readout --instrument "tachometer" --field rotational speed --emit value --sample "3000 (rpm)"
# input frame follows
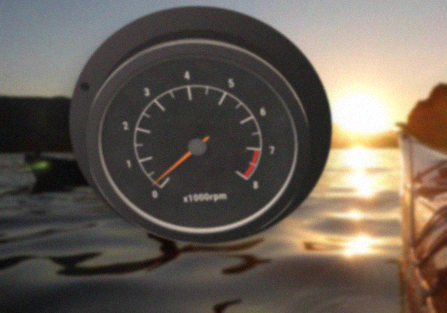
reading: 250 (rpm)
